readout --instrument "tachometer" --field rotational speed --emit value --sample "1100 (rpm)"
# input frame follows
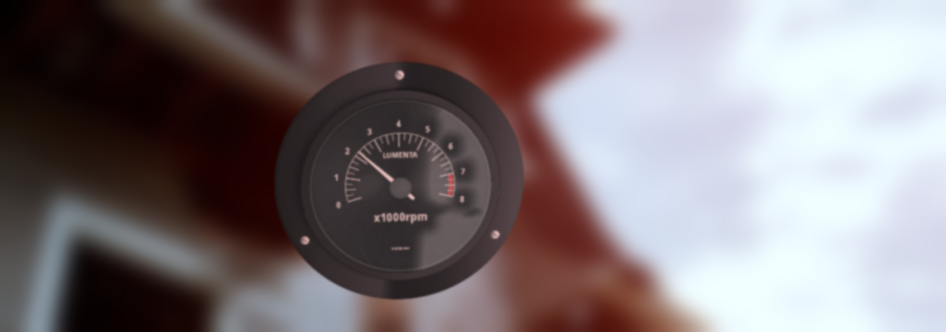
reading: 2250 (rpm)
